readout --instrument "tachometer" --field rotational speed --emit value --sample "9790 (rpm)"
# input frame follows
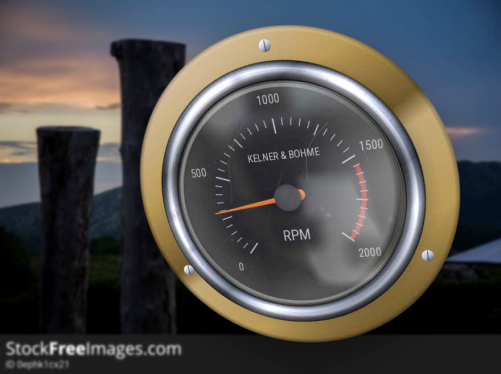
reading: 300 (rpm)
